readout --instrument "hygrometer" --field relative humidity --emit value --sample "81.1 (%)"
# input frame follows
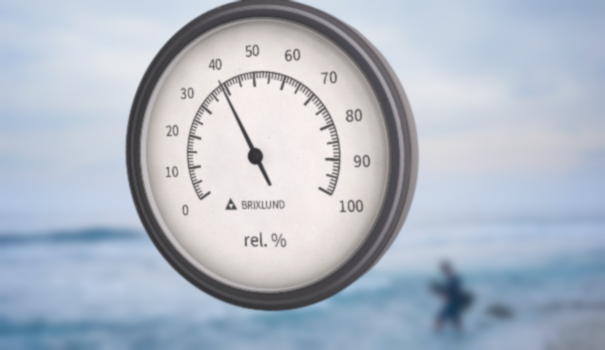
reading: 40 (%)
